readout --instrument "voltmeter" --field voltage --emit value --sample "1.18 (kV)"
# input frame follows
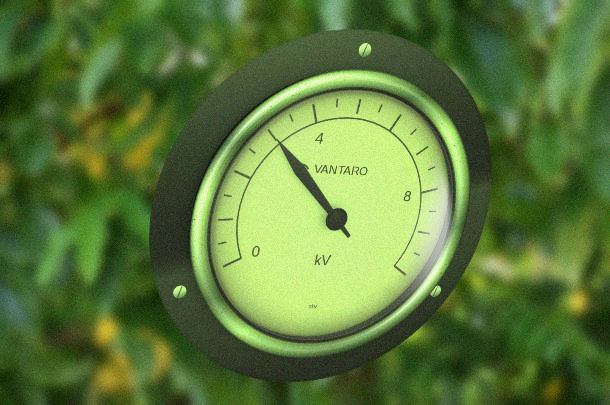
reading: 3 (kV)
